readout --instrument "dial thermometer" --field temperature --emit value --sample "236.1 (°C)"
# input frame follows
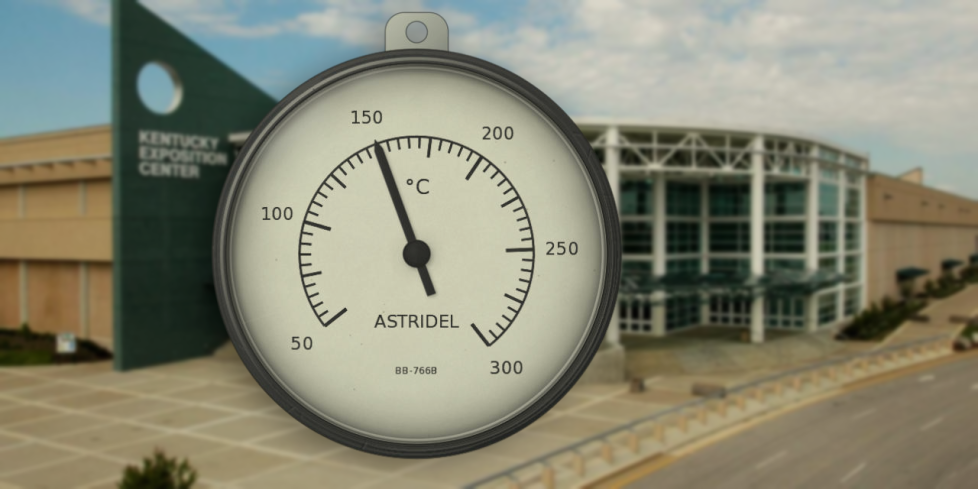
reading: 150 (°C)
